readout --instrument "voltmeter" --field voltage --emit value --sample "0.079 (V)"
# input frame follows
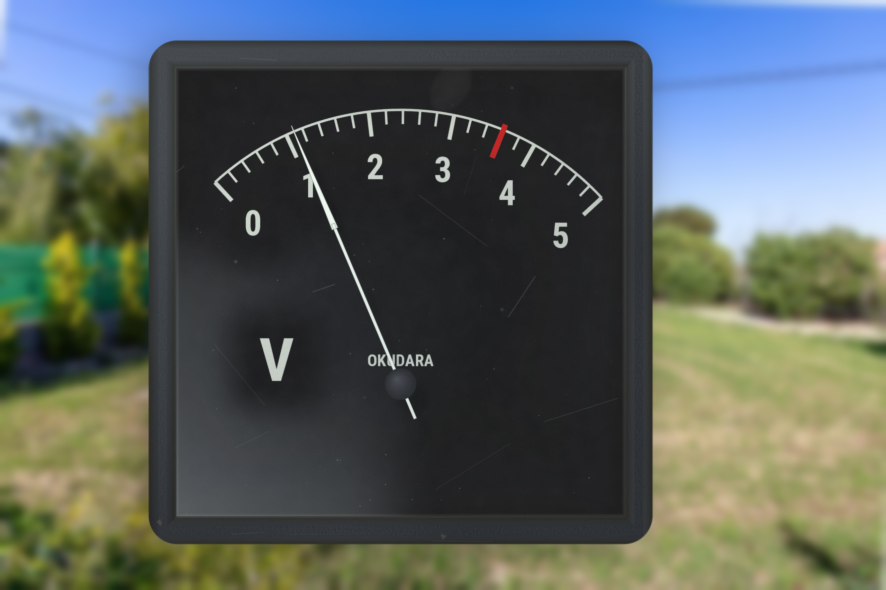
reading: 1.1 (V)
